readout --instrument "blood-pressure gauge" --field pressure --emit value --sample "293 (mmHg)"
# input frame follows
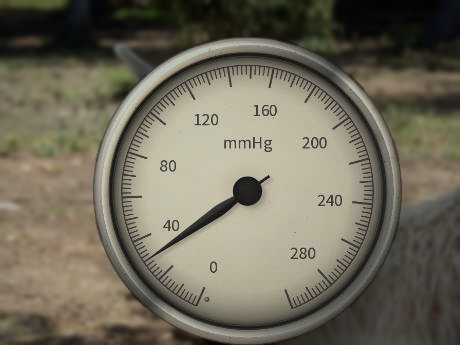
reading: 30 (mmHg)
